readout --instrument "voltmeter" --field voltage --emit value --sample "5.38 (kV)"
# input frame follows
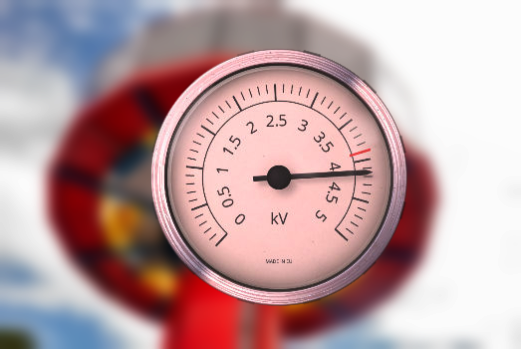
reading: 4.15 (kV)
